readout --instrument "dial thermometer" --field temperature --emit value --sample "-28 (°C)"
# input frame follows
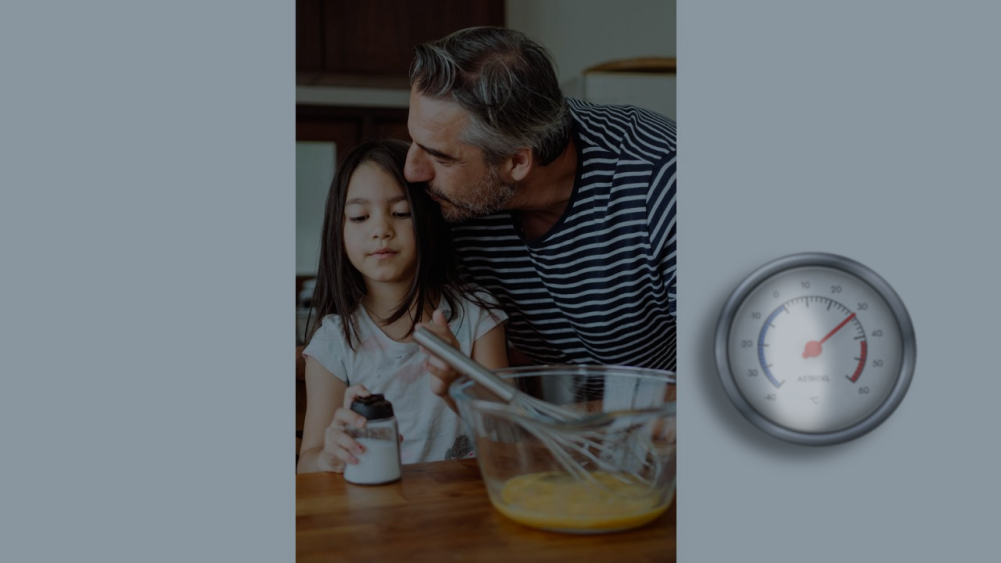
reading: 30 (°C)
